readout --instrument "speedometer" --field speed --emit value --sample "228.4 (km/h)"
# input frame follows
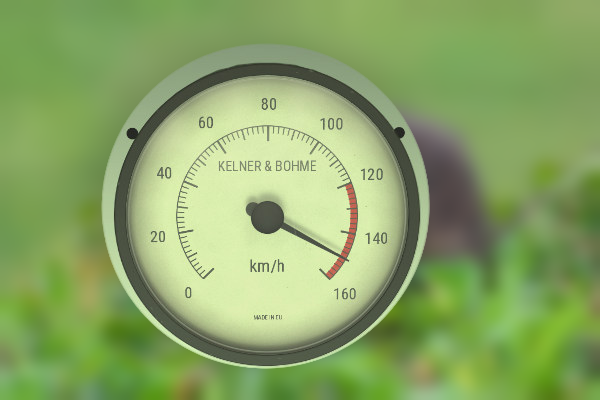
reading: 150 (km/h)
